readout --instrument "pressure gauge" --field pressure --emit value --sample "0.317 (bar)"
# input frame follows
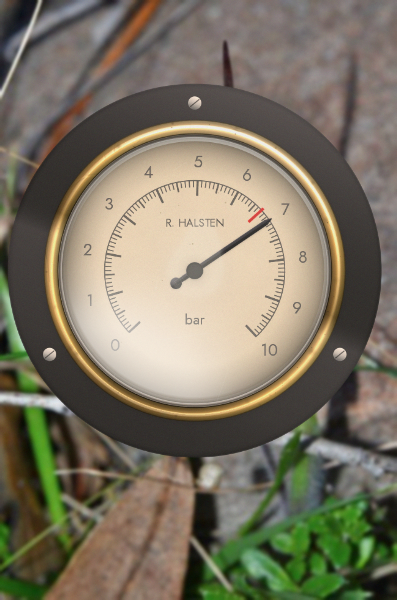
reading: 7 (bar)
